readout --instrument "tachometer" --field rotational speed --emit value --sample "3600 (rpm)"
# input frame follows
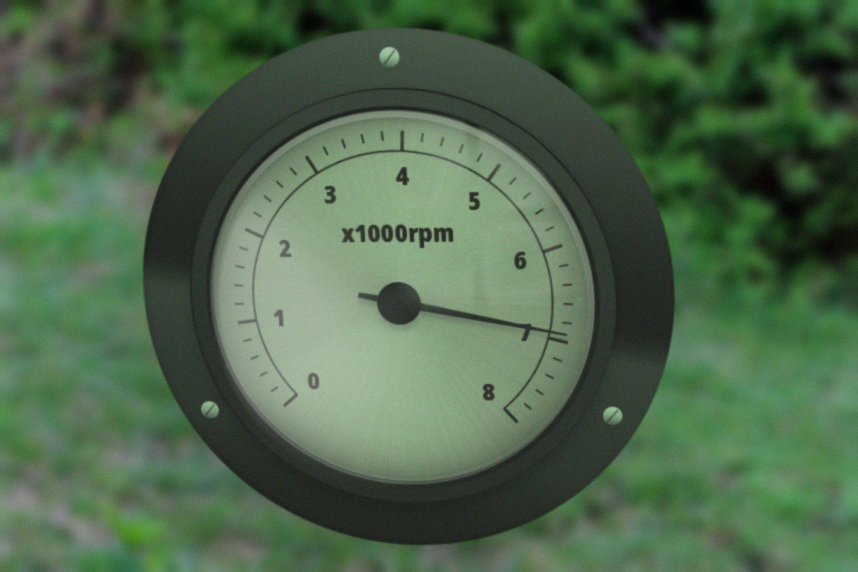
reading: 6900 (rpm)
